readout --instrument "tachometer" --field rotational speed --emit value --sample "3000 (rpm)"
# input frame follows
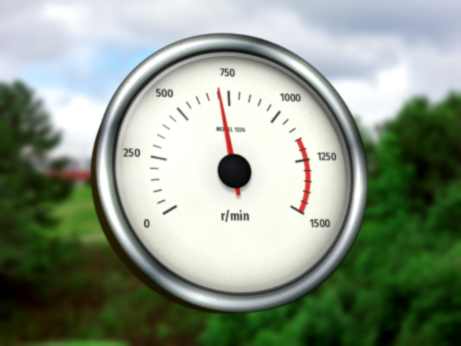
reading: 700 (rpm)
